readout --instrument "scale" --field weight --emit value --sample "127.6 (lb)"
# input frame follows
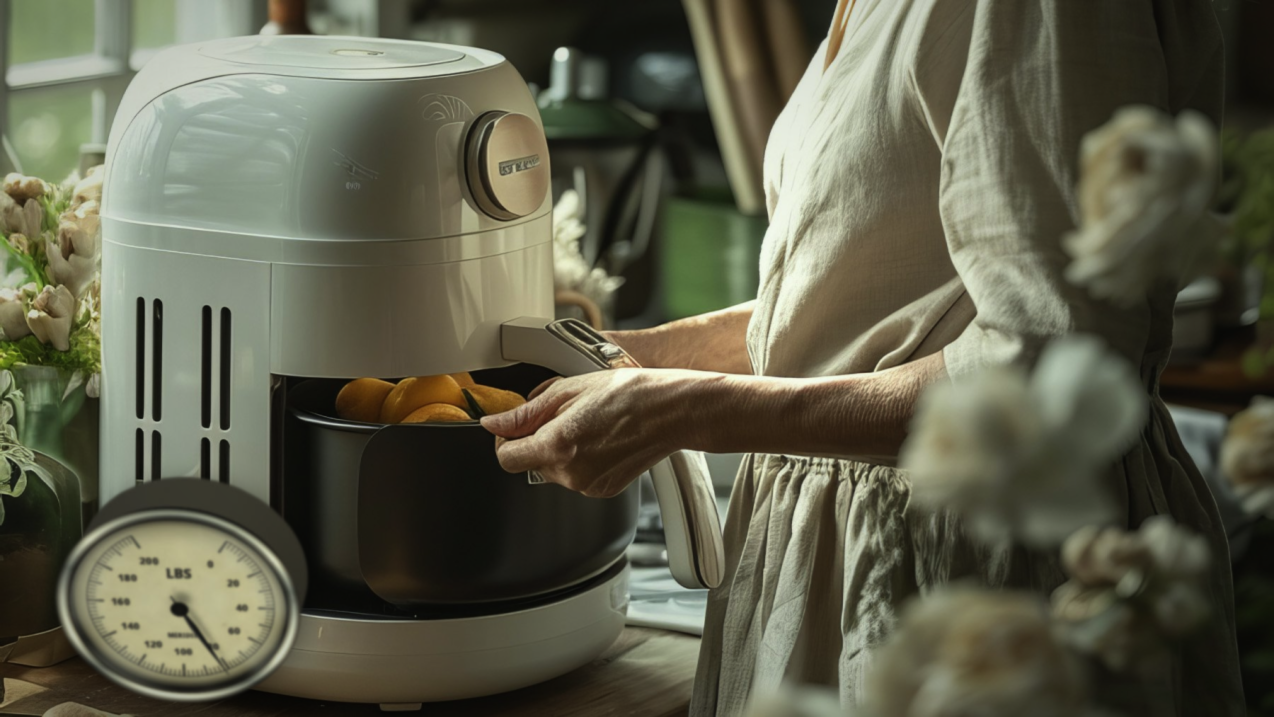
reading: 80 (lb)
